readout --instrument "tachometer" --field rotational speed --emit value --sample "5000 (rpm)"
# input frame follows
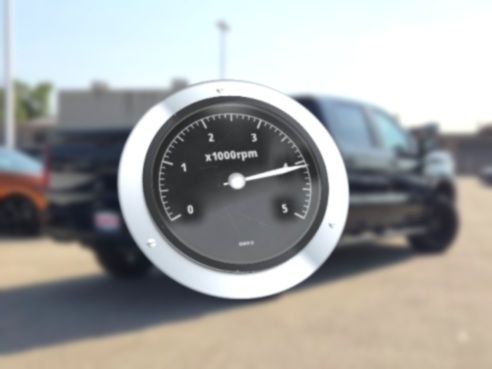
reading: 4100 (rpm)
